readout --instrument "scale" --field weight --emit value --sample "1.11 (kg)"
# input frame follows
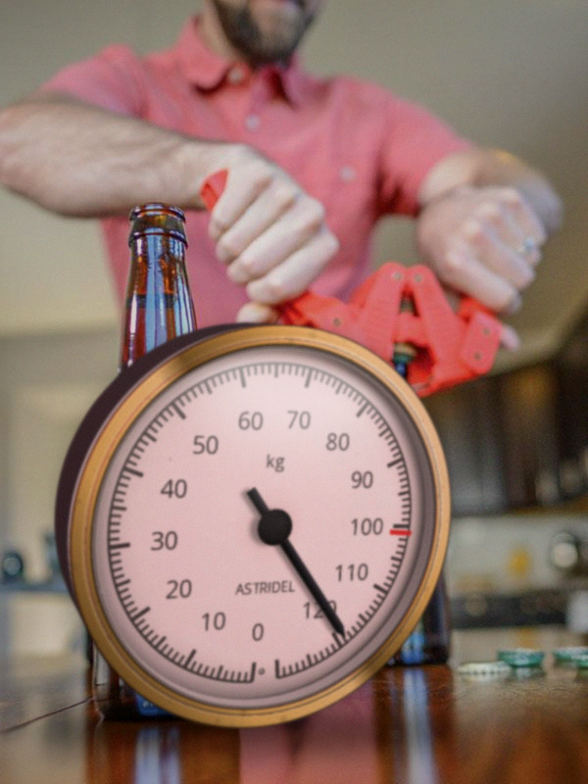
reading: 119 (kg)
